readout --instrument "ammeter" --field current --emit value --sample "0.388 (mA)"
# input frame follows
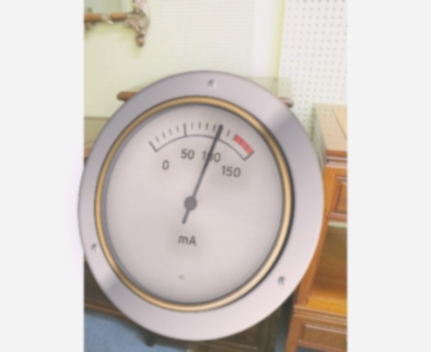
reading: 100 (mA)
